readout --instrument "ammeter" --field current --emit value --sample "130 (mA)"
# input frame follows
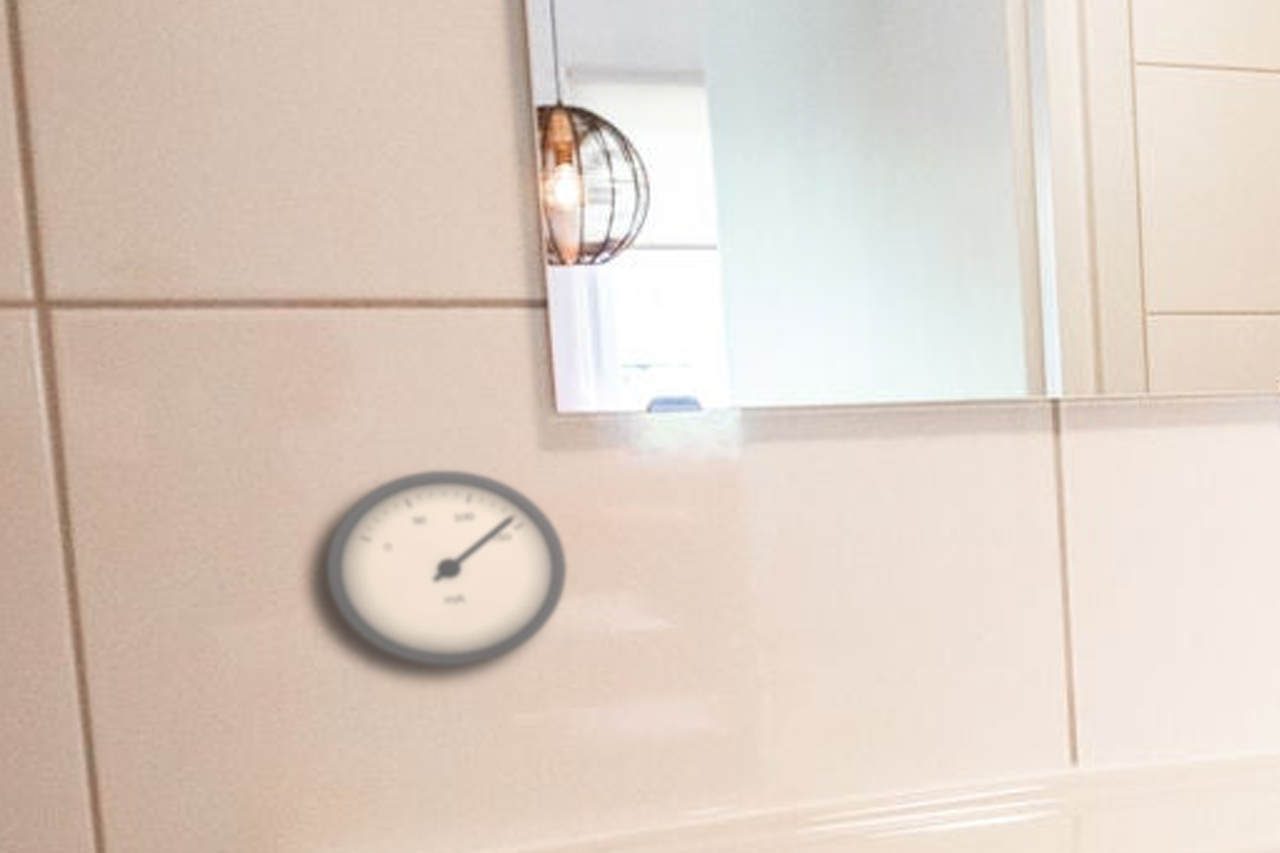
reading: 140 (mA)
